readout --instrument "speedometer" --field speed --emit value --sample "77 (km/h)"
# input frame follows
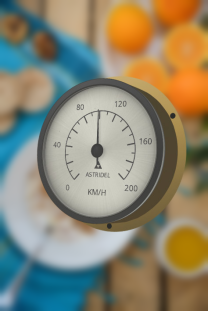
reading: 100 (km/h)
